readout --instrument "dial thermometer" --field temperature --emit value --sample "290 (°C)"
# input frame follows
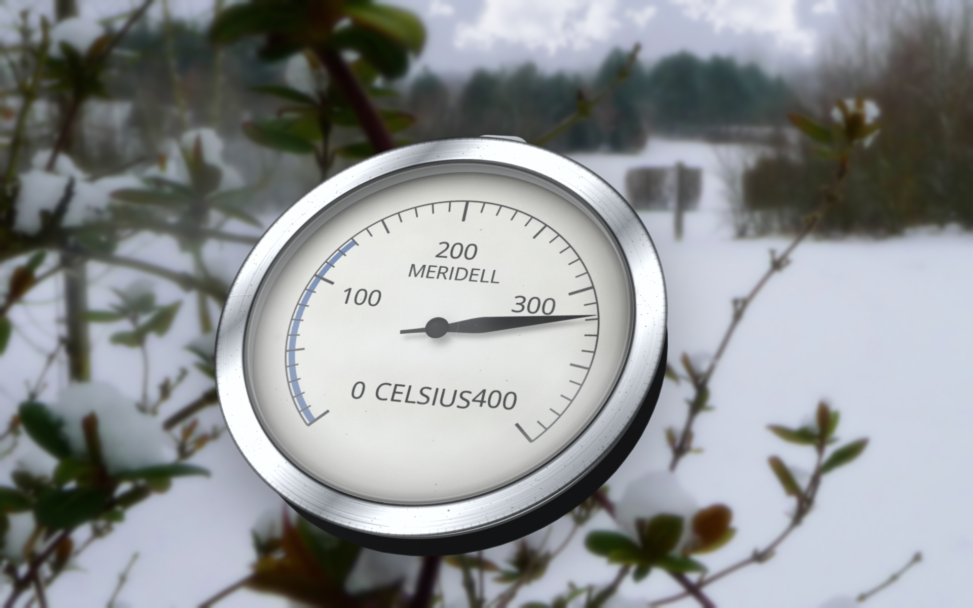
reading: 320 (°C)
